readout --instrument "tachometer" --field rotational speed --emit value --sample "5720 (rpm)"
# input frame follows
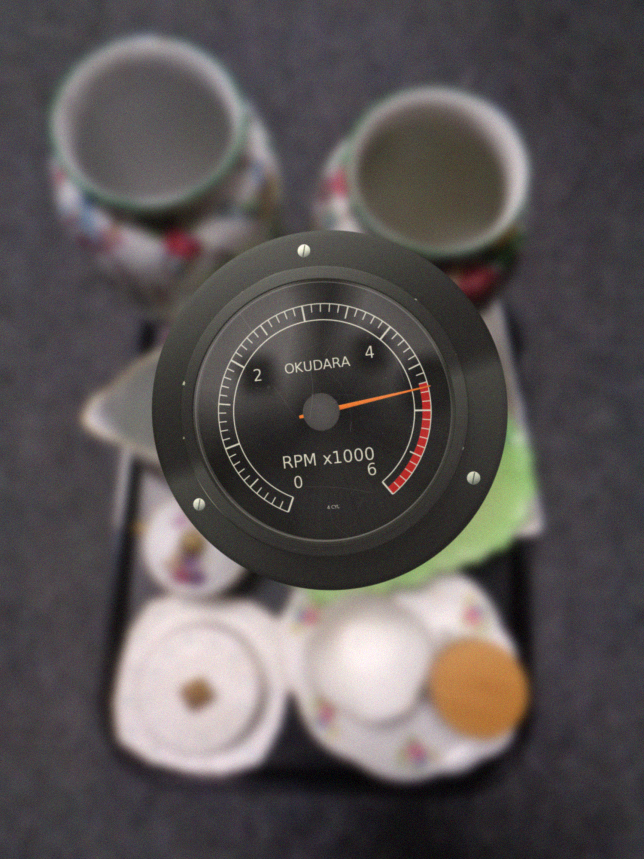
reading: 4750 (rpm)
